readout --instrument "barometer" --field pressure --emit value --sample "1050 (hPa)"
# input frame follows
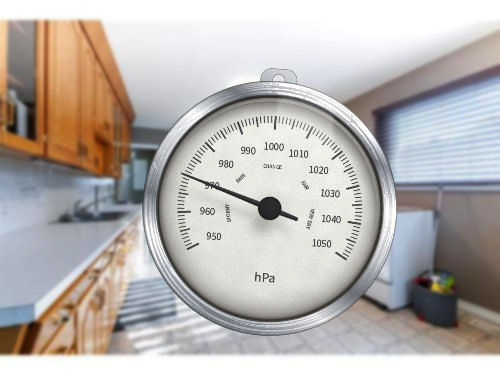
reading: 970 (hPa)
